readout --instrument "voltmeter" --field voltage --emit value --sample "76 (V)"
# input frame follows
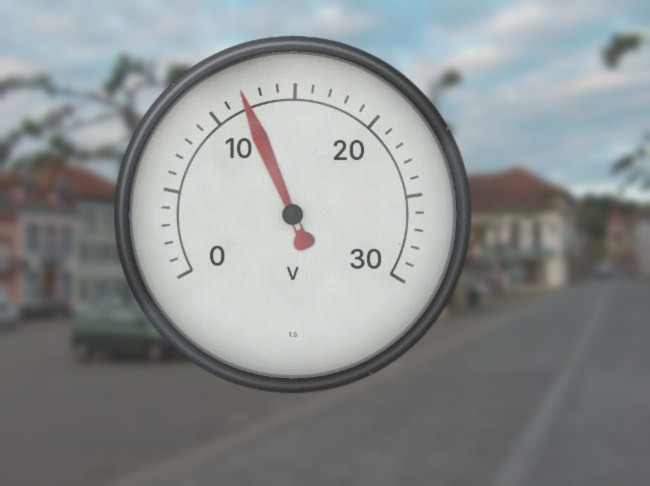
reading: 12 (V)
